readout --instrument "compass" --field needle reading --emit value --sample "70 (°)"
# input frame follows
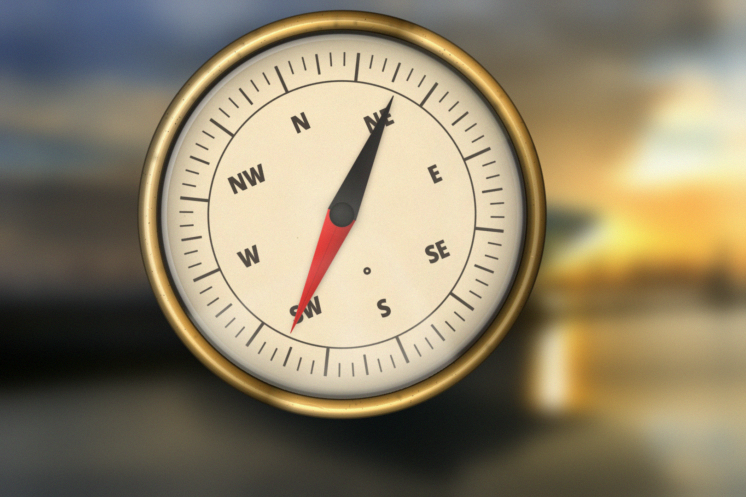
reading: 227.5 (°)
